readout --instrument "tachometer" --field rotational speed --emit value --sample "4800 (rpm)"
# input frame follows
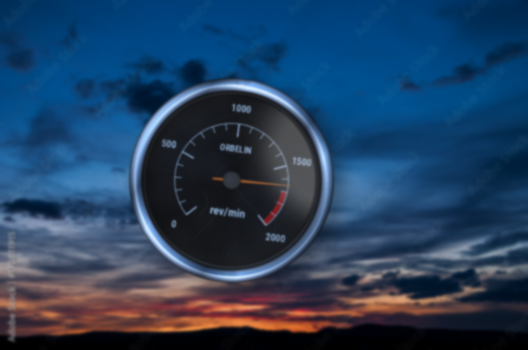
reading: 1650 (rpm)
